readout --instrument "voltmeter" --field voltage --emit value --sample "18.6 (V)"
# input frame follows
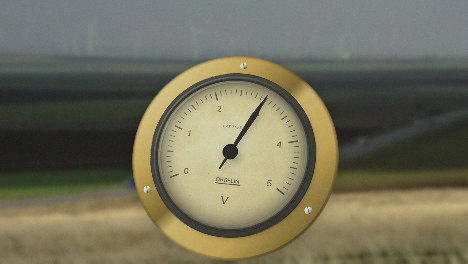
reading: 3 (V)
